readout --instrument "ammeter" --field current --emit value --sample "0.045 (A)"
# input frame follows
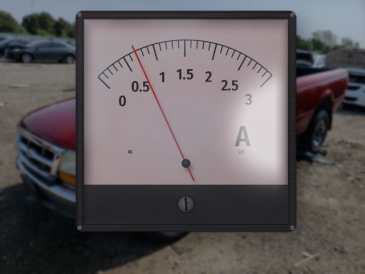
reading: 0.7 (A)
